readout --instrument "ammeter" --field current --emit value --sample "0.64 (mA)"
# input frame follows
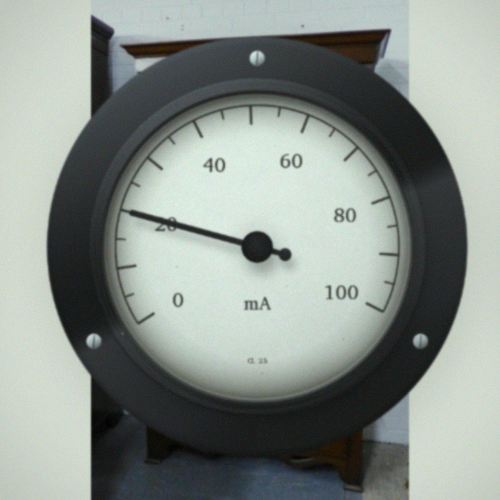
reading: 20 (mA)
